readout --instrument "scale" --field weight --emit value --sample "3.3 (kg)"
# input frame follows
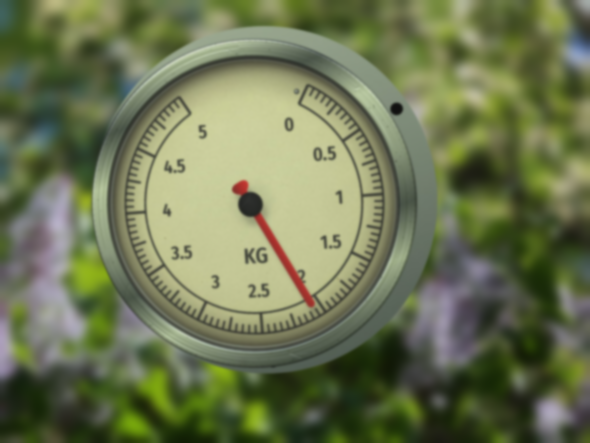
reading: 2.05 (kg)
